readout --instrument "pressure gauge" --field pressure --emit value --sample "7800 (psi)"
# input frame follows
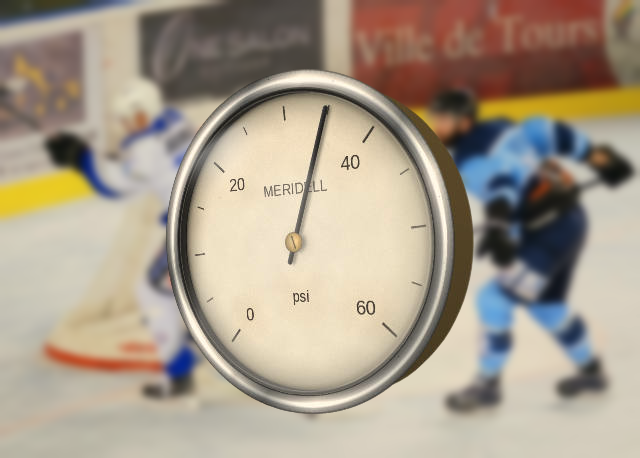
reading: 35 (psi)
